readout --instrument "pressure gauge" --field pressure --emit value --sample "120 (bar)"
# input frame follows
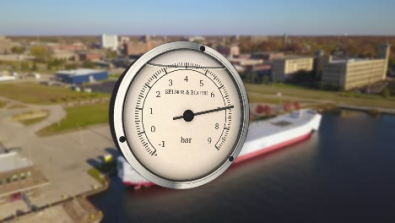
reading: 7 (bar)
